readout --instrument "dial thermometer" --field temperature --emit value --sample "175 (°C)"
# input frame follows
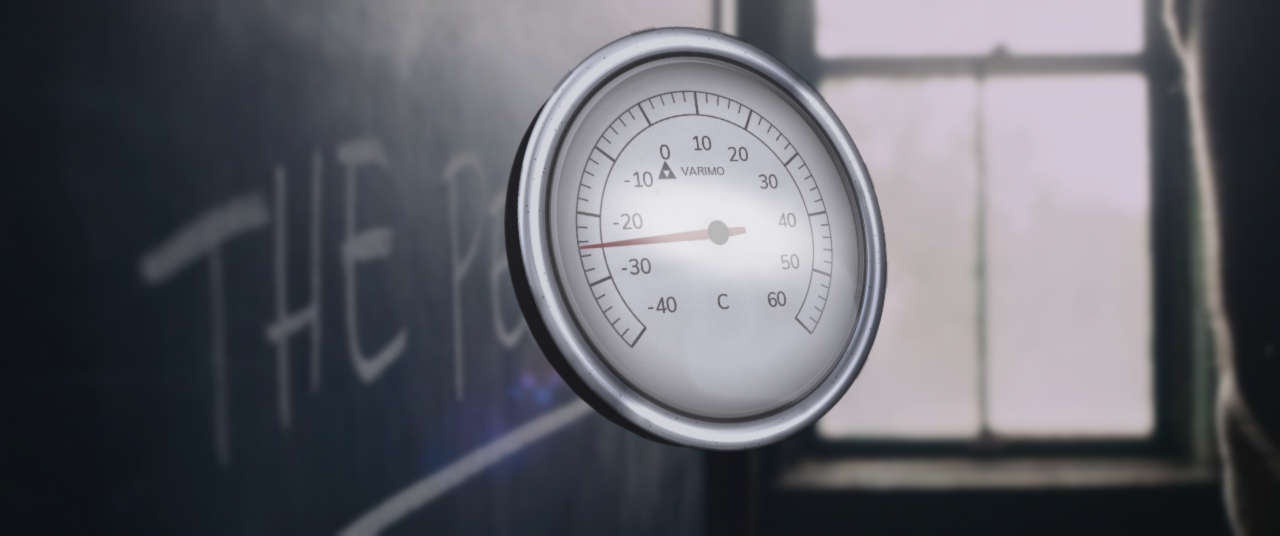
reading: -25 (°C)
